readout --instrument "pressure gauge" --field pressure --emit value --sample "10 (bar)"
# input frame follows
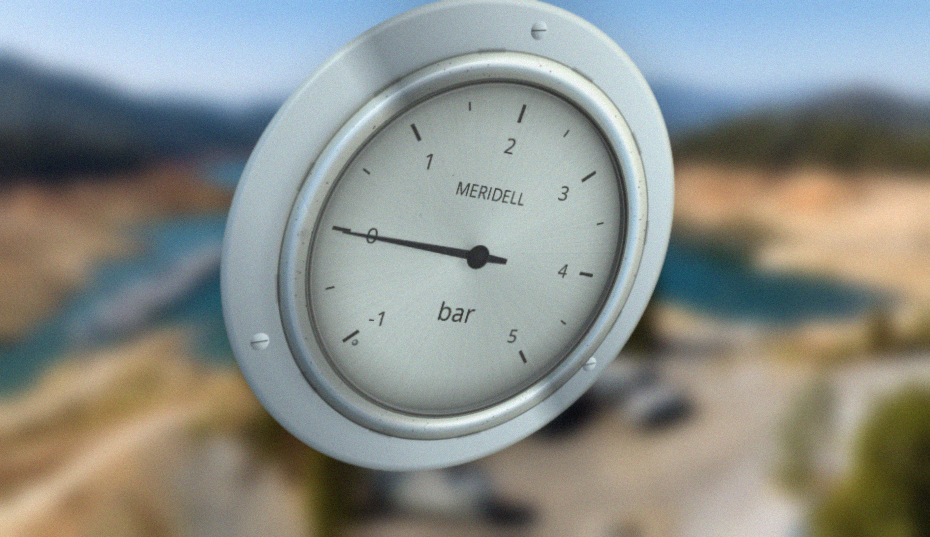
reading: 0 (bar)
